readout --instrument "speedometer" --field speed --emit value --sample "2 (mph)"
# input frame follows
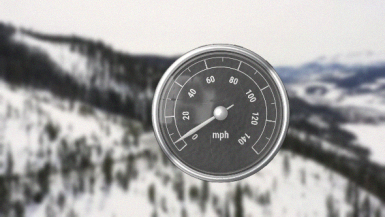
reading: 5 (mph)
